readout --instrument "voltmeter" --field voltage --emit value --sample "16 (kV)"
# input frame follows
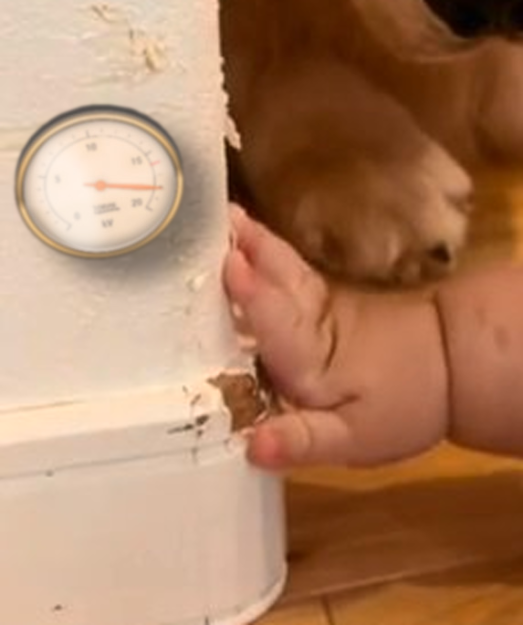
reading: 18 (kV)
